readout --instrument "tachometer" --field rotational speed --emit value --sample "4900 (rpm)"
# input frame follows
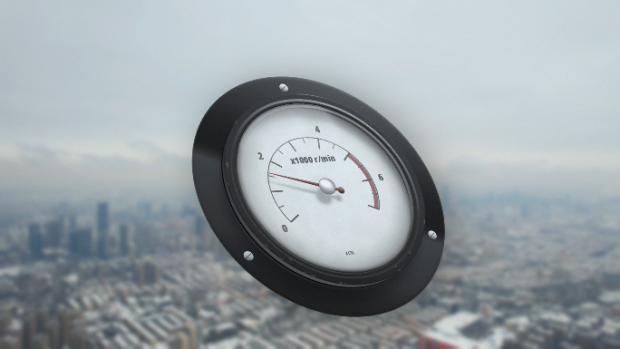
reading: 1500 (rpm)
